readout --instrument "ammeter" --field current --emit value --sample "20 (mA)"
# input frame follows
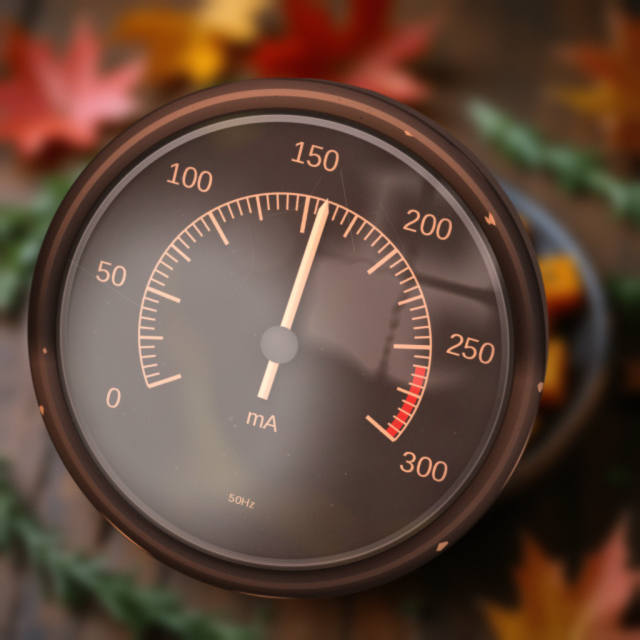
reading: 160 (mA)
